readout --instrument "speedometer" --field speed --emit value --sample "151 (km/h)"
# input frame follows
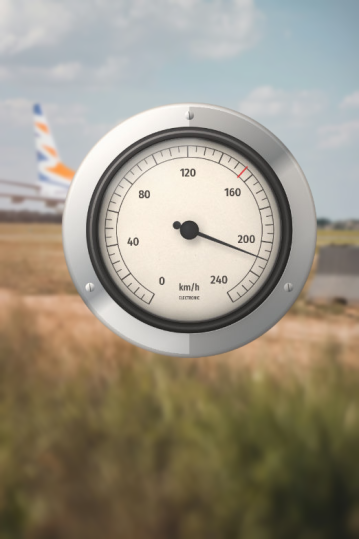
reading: 210 (km/h)
